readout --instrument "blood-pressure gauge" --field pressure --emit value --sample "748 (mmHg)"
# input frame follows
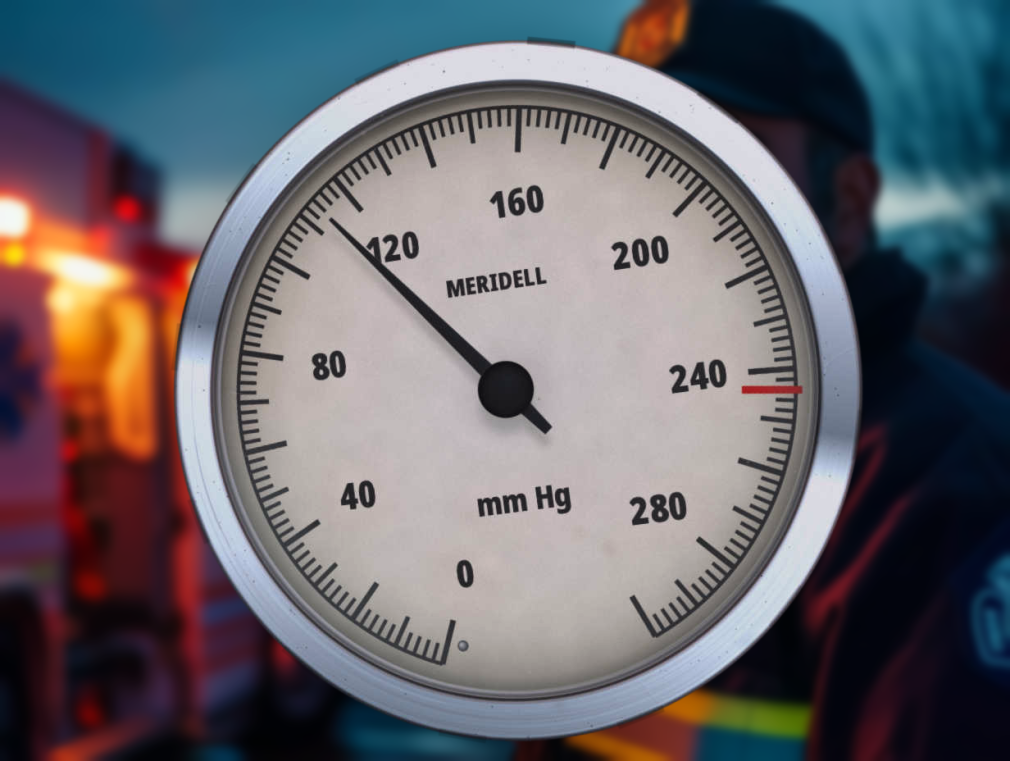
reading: 114 (mmHg)
